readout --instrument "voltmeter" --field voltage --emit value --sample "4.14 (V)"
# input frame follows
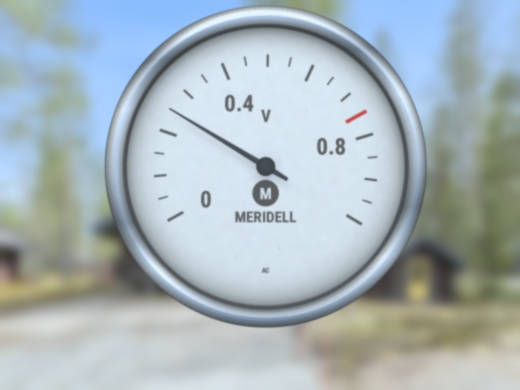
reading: 0.25 (V)
